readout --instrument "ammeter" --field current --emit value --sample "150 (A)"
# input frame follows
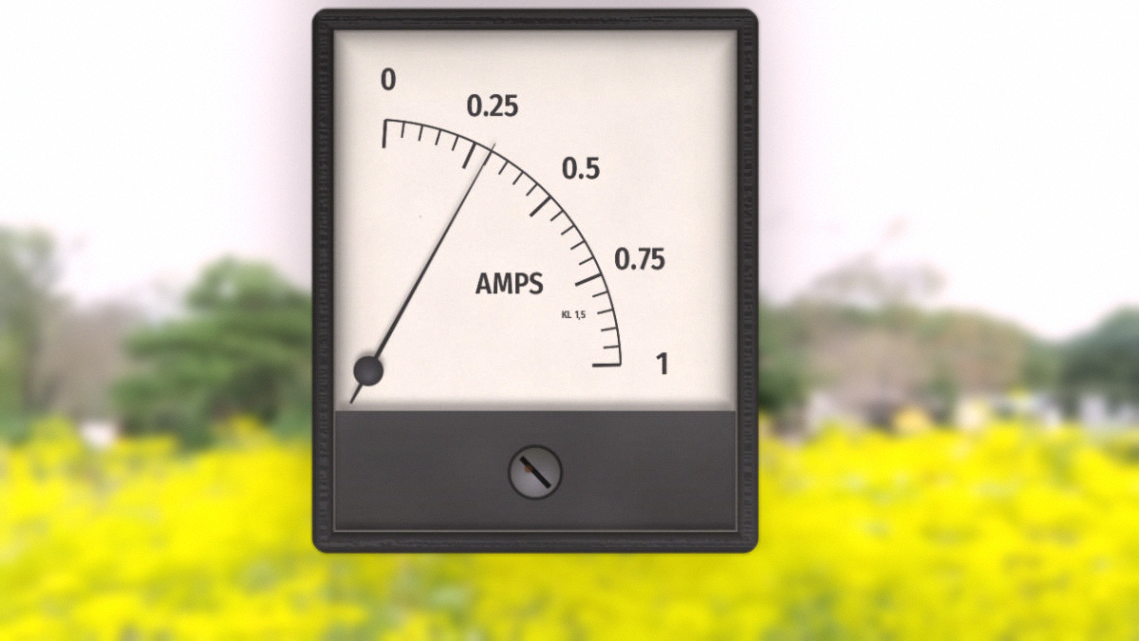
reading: 0.3 (A)
